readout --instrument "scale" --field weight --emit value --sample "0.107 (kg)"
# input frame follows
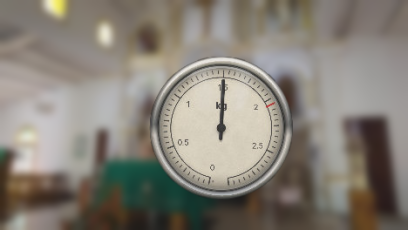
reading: 1.5 (kg)
